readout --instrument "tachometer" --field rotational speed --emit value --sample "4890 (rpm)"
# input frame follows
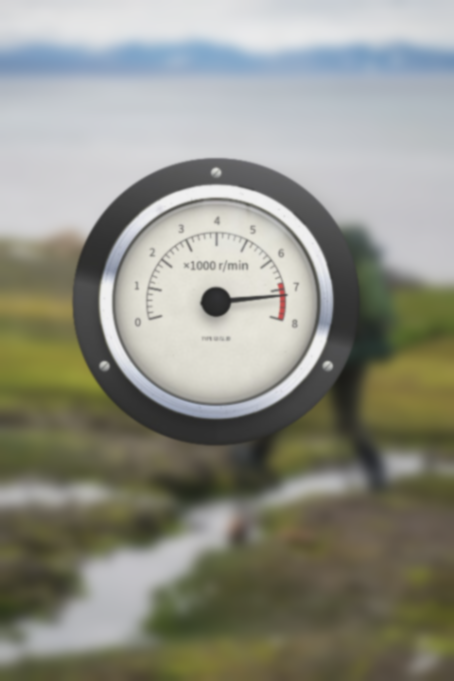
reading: 7200 (rpm)
